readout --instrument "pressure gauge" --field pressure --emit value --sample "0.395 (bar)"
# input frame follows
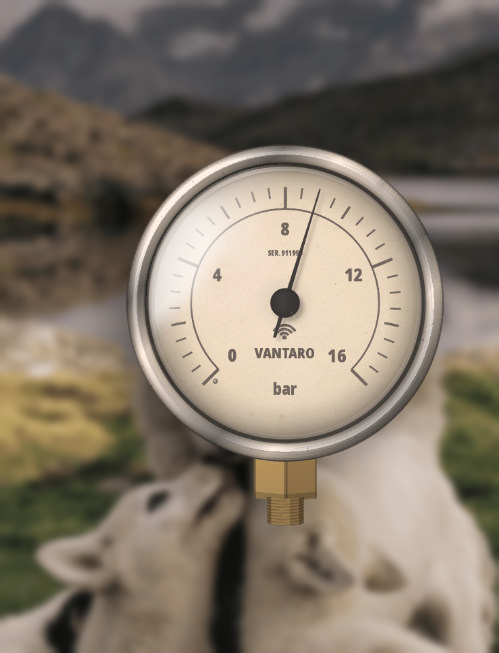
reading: 9 (bar)
